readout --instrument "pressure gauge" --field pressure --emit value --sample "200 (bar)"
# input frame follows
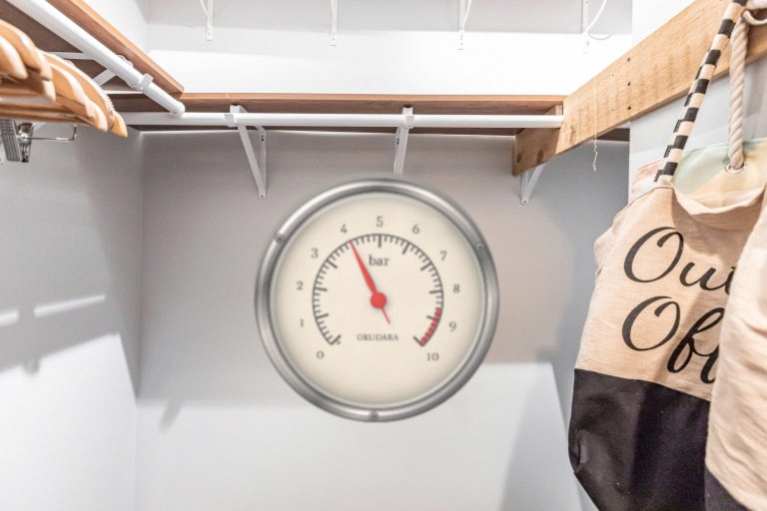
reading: 4 (bar)
